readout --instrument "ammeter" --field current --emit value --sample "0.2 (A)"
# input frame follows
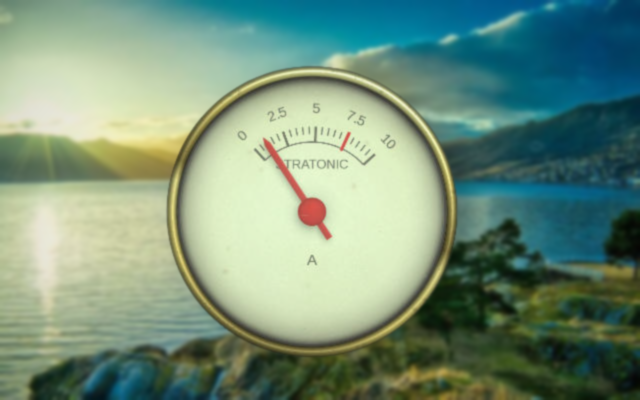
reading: 1 (A)
